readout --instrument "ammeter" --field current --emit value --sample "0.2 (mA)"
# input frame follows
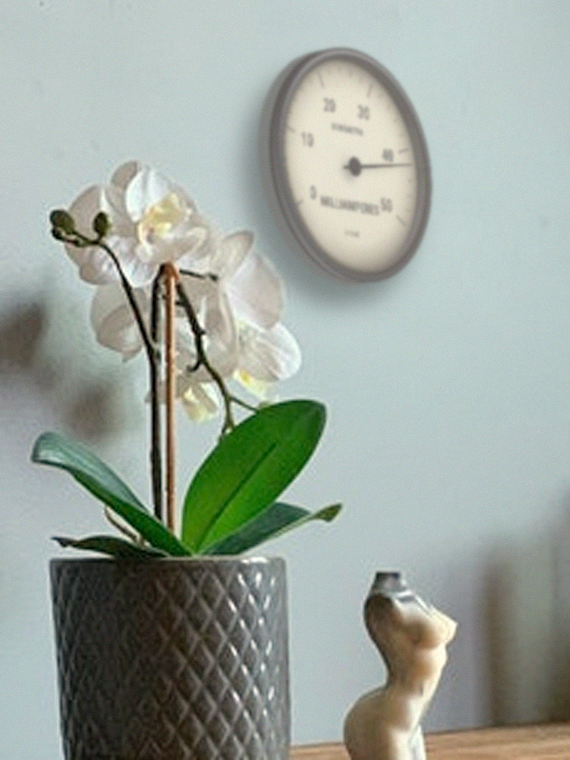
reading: 42 (mA)
